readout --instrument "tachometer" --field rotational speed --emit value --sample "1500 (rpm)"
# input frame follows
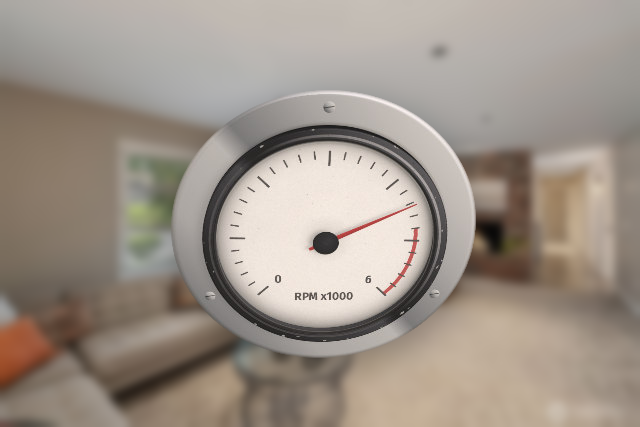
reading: 4400 (rpm)
